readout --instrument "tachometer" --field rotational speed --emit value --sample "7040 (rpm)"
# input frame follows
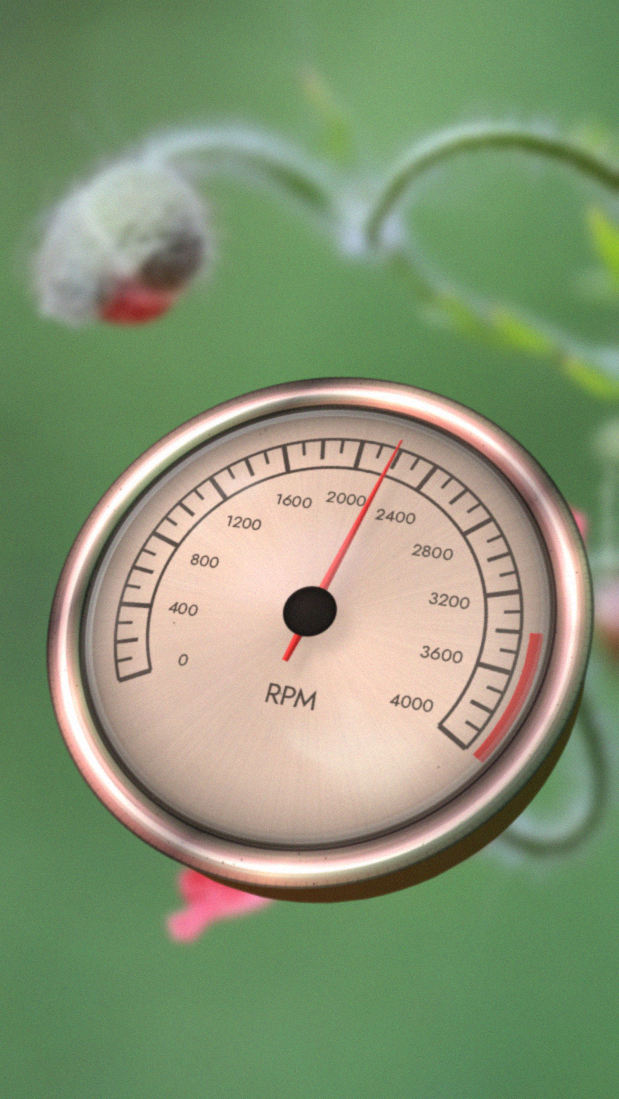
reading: 2200 (rpm)
